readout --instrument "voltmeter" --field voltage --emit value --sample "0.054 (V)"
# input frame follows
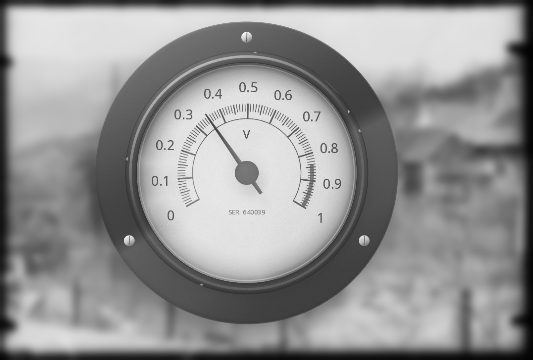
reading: 0.35 (V)
